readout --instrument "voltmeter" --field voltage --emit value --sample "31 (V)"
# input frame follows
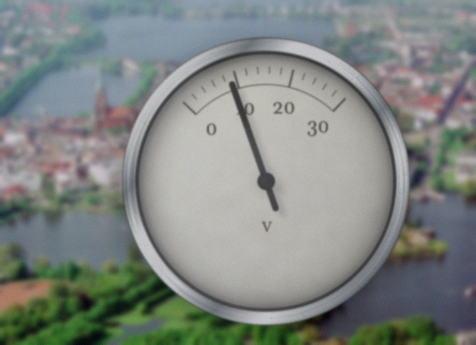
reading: 9 (V)
